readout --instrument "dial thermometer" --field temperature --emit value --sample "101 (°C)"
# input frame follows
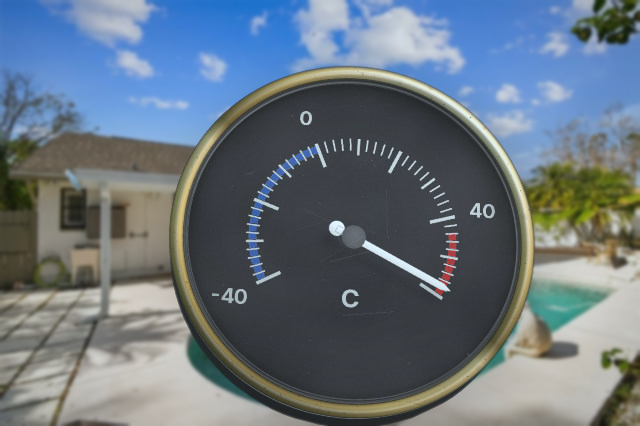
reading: 58 (°C)
